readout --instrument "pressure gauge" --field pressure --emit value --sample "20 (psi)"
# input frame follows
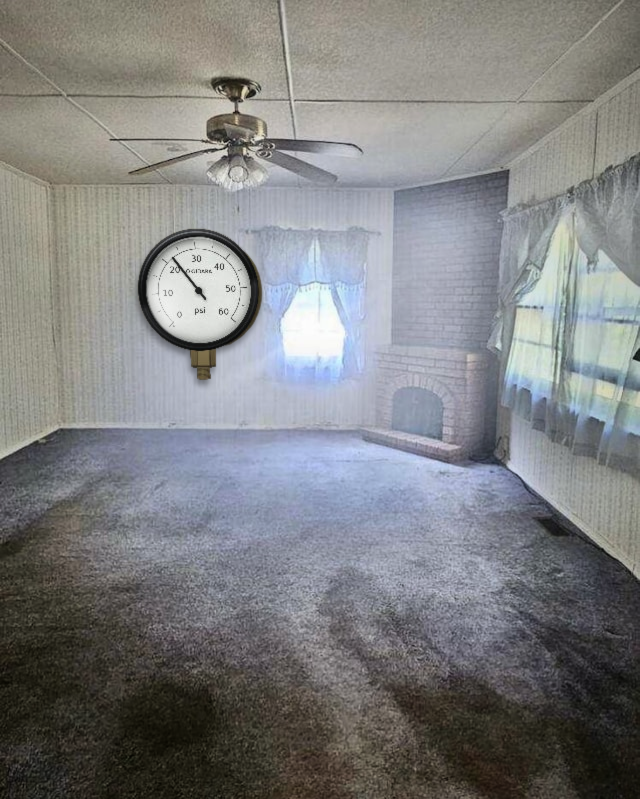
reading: 22.5 (psi)
